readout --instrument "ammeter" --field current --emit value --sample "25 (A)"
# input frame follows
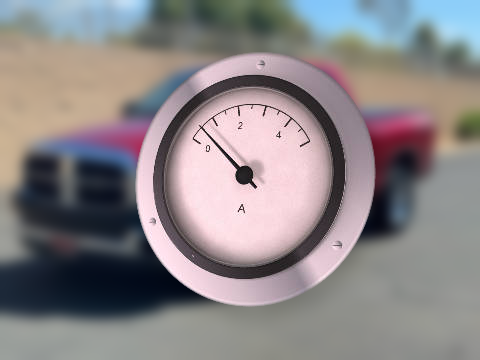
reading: 0.5 (A)
